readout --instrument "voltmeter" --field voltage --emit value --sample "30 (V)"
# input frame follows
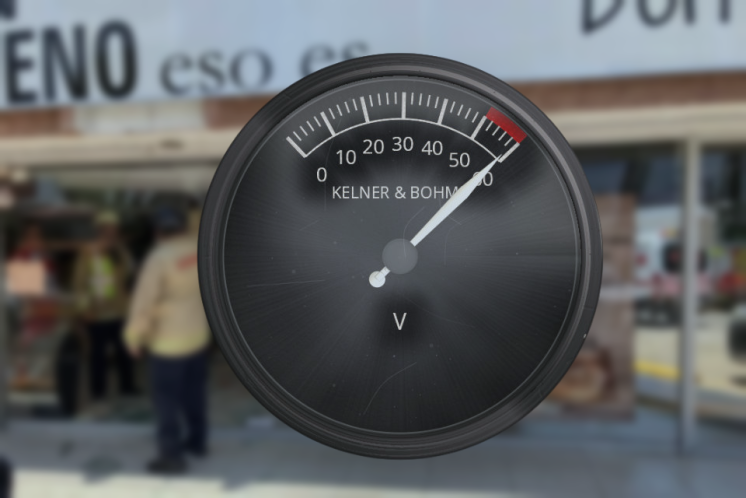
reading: 59 (V)
